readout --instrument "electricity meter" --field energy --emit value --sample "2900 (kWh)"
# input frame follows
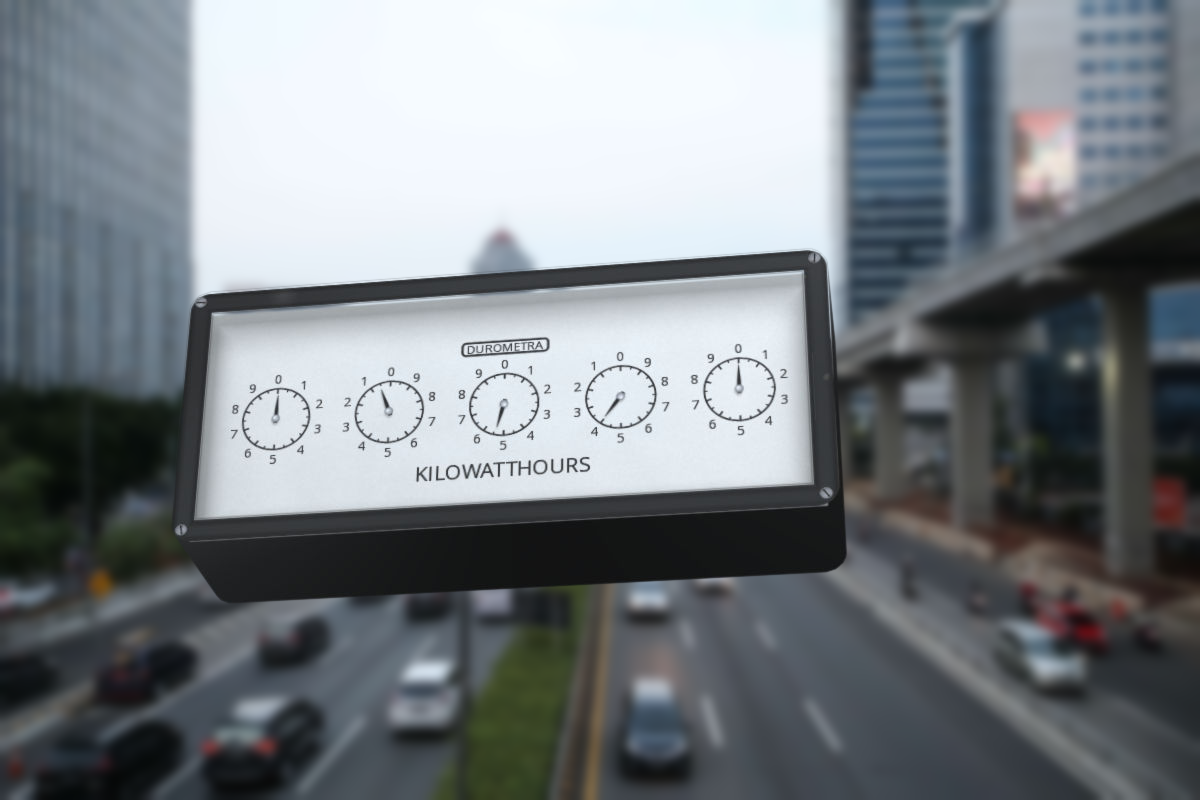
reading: 540 (kWh)
